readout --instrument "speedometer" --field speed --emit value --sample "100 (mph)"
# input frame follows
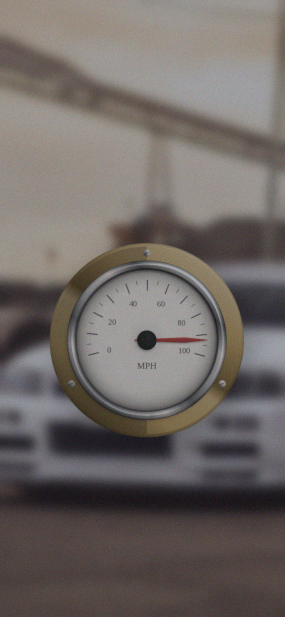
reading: 92.5 (mph)
